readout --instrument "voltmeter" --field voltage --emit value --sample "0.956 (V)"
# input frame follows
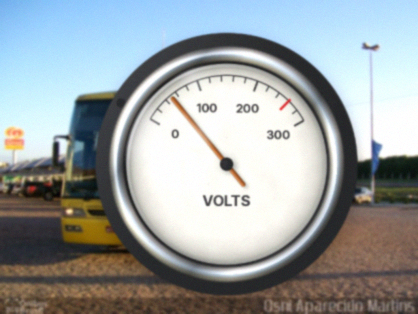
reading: 50 (V)
